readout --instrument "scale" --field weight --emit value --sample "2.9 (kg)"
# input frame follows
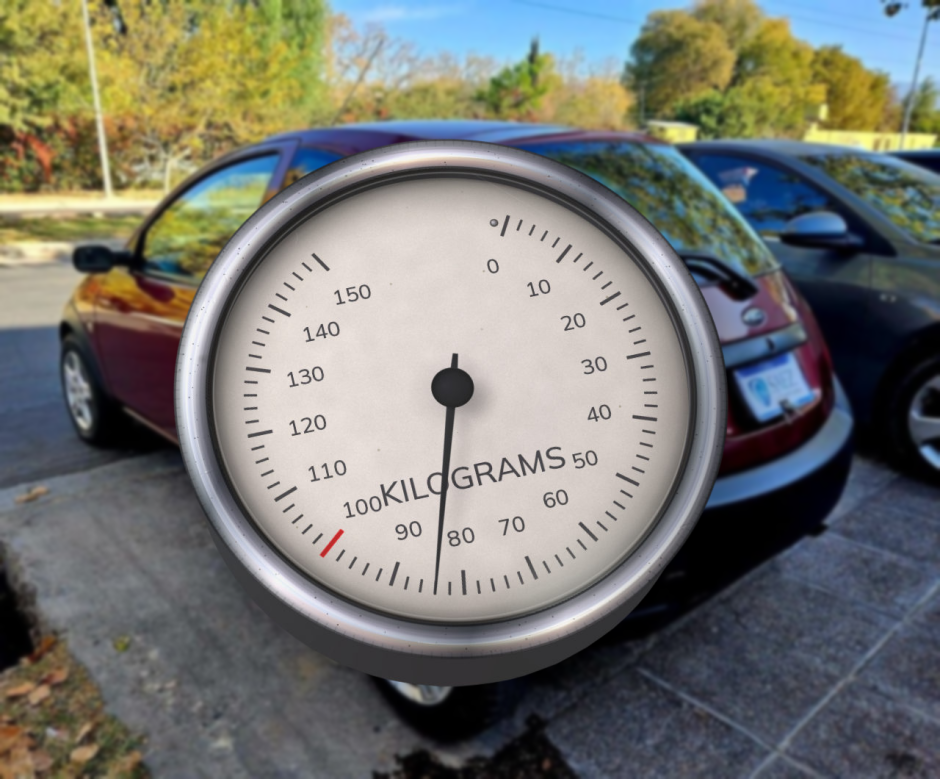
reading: 84 (kg)
